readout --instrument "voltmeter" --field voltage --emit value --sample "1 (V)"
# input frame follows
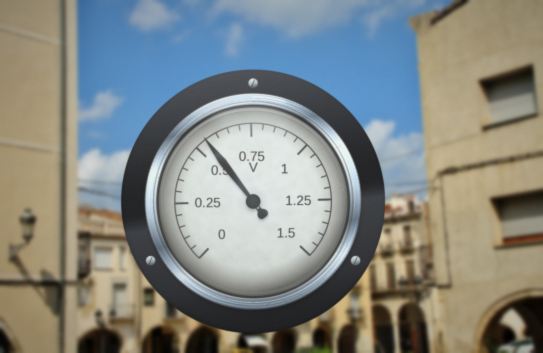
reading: 0.55 (V)
